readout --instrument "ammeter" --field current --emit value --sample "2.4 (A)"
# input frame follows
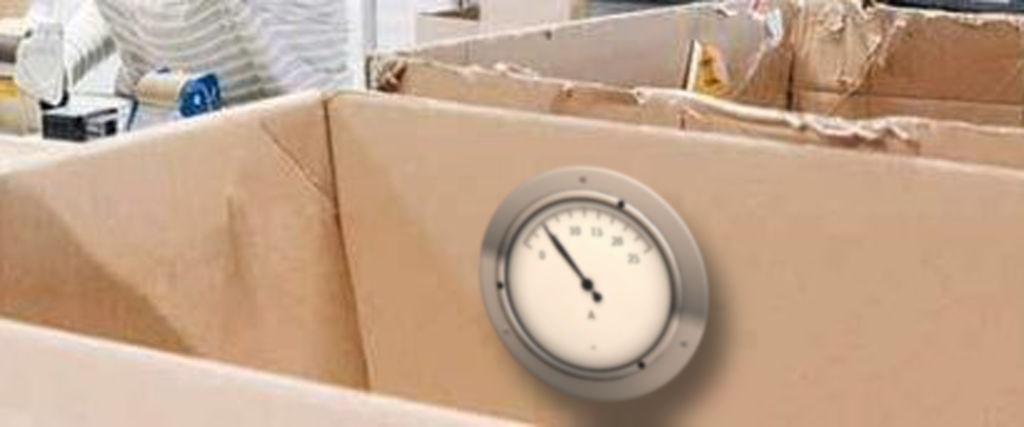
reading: 5 (A)
